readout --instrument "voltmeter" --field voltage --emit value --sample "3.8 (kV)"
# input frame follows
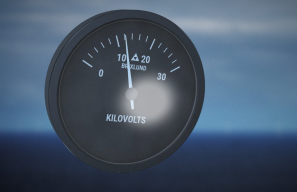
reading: 12 (kV)
